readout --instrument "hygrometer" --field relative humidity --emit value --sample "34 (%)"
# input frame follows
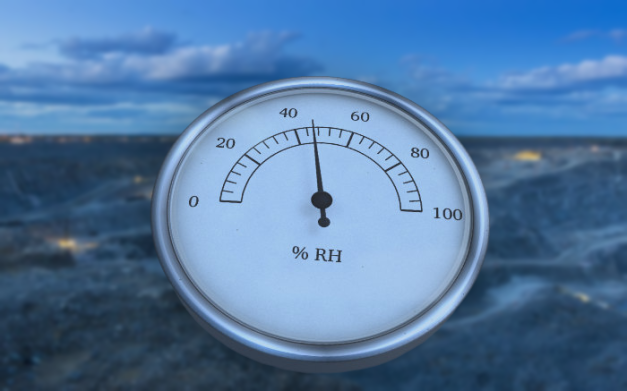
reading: 46 (%)
